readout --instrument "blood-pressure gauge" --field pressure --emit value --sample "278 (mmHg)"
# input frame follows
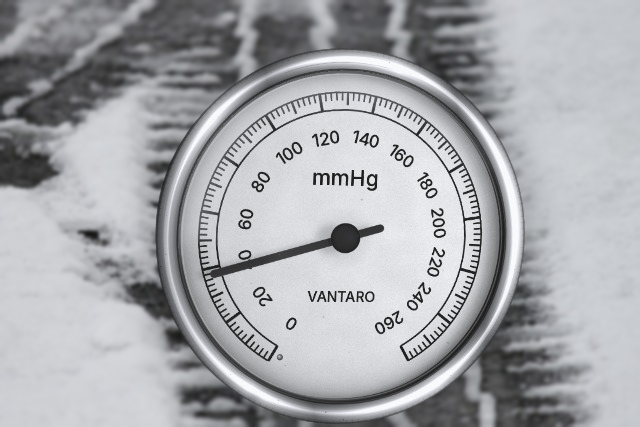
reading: 38 (mmHg)
